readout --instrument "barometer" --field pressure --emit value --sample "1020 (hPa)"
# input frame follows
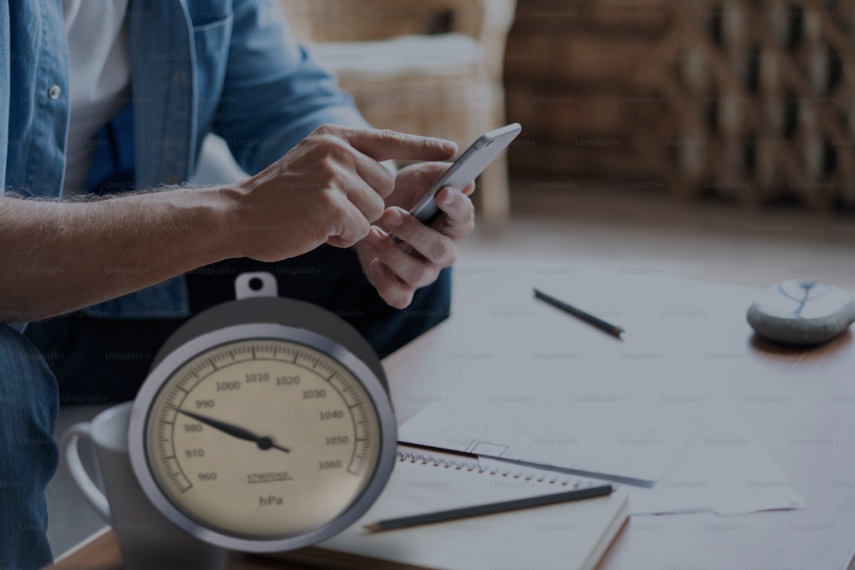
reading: 985 (hPa)
